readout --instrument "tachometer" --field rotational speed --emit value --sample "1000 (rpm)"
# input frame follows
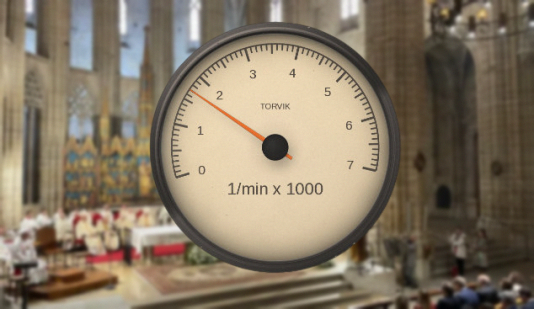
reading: 1700 (rpm)
